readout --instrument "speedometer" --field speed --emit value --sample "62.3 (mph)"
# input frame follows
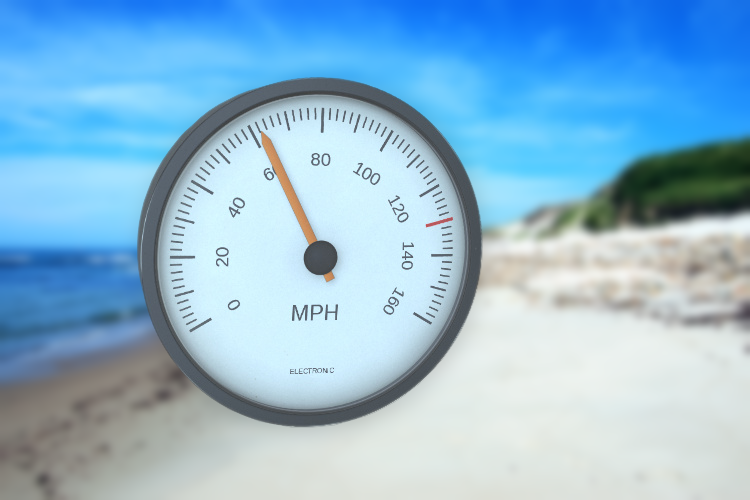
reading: 62 (mph)
